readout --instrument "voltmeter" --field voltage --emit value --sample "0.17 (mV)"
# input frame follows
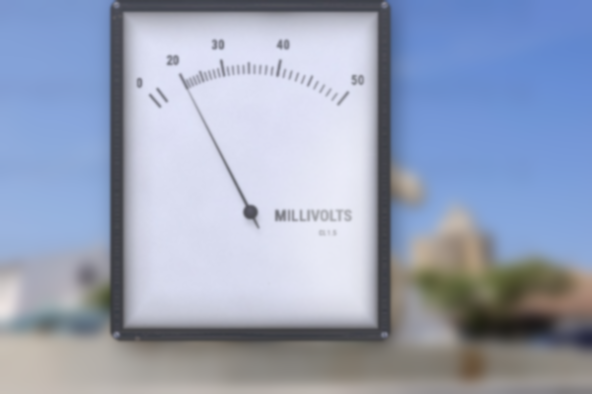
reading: 20 (mV)
